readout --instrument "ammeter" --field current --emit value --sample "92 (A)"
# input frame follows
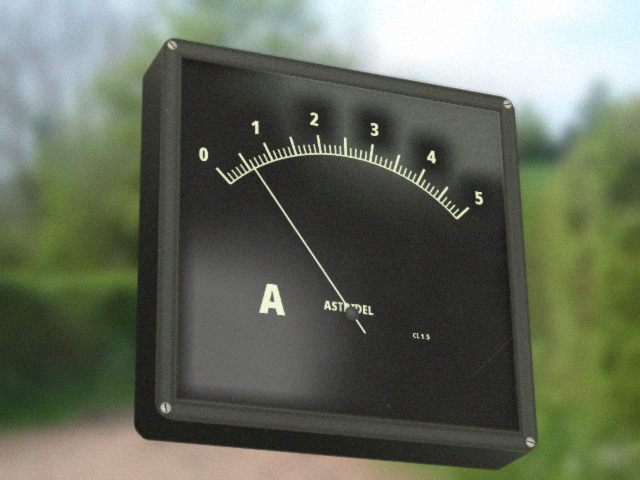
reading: 0.5 (A)
